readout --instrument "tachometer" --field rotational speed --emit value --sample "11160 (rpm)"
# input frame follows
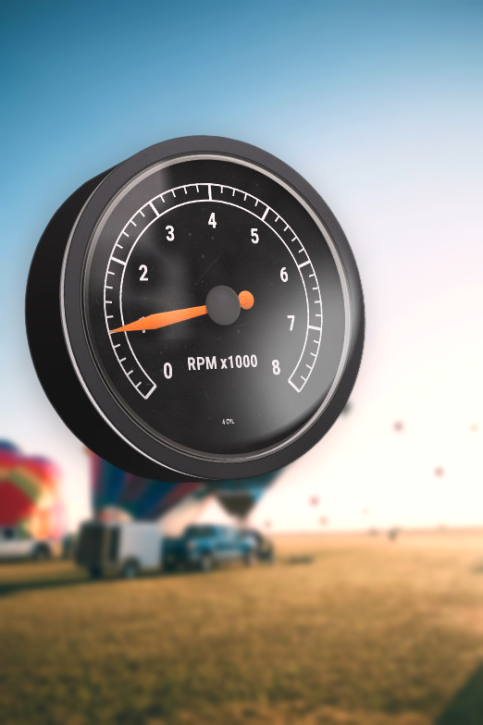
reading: 1000 (rpm)
